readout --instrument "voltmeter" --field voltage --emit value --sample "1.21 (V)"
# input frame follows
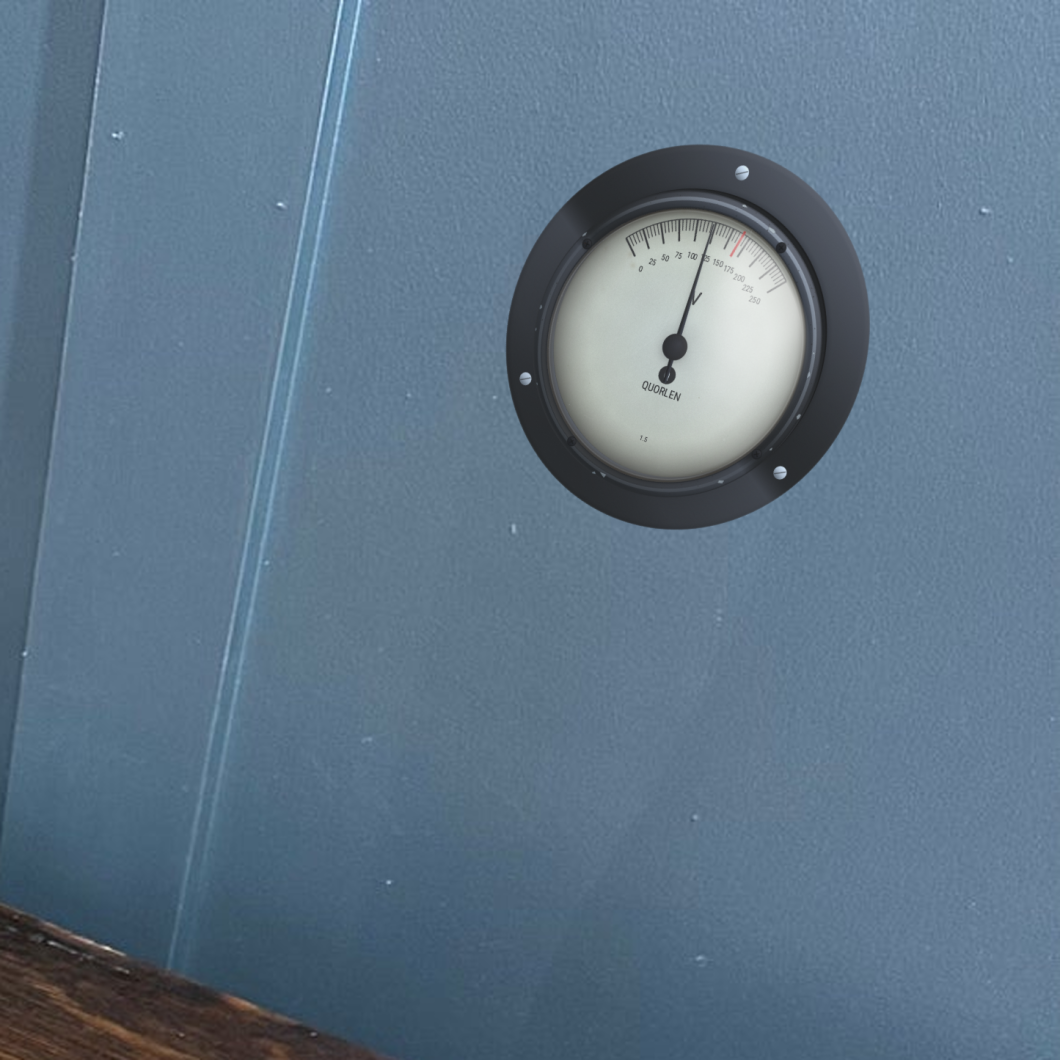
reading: 125 (V)
